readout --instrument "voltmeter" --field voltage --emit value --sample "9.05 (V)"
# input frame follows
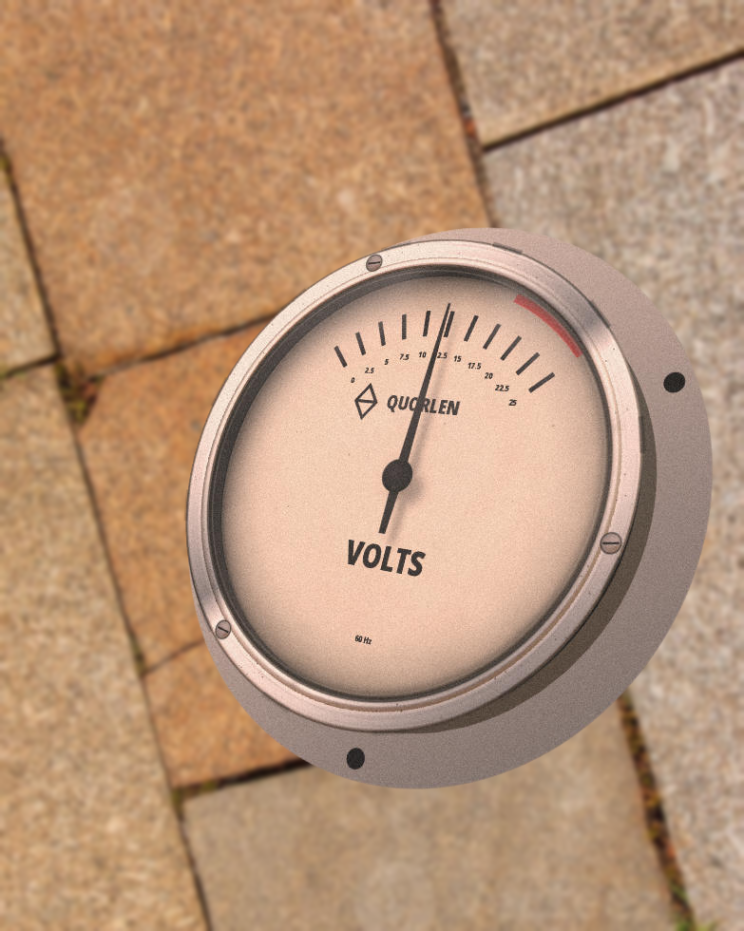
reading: 12.5 (V)
